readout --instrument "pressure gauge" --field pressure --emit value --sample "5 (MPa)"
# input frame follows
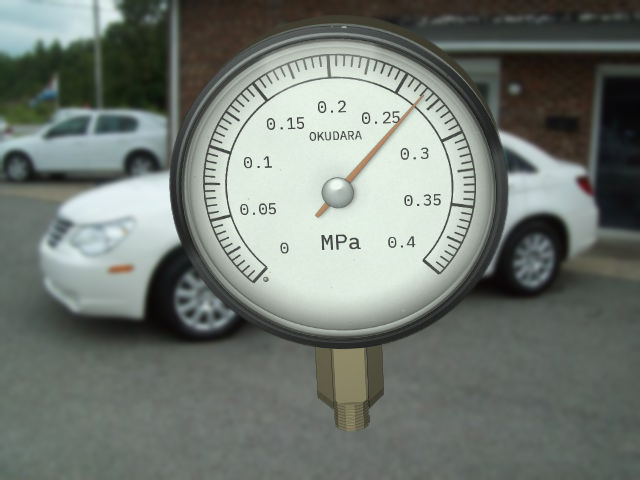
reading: 0.265 (MPa)
